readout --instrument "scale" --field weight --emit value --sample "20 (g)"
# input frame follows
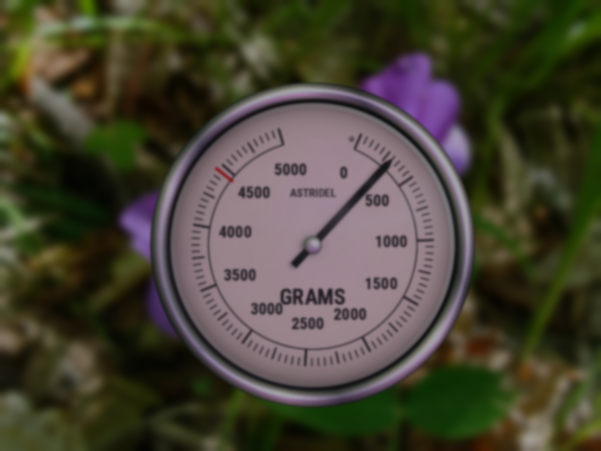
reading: 300 (g)
